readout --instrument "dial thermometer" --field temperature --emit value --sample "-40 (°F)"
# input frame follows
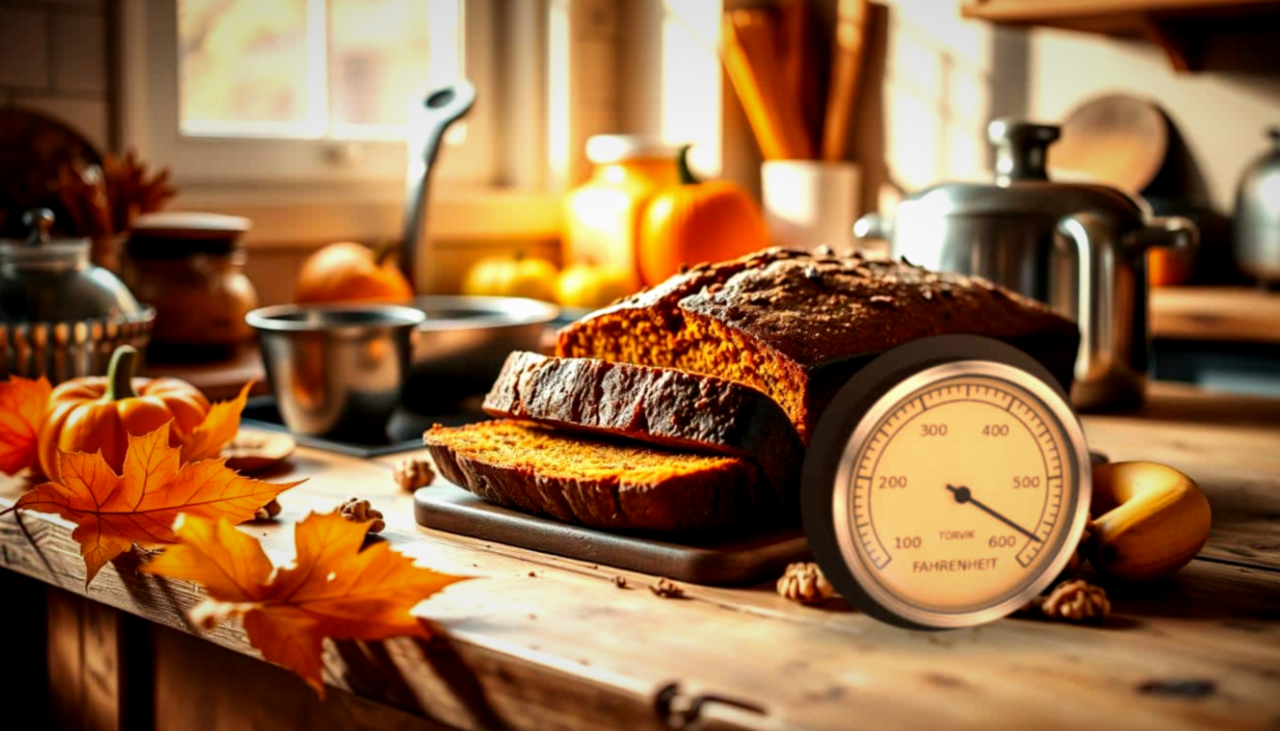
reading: 570 (°F)
